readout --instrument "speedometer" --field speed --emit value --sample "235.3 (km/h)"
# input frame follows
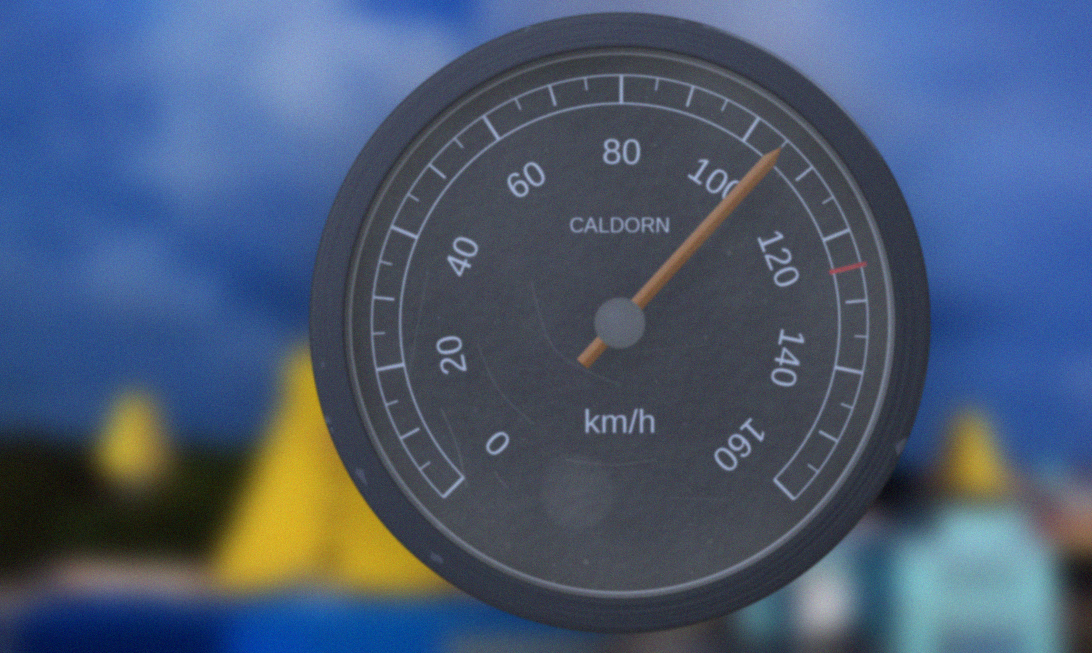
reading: 105 (km/h)
